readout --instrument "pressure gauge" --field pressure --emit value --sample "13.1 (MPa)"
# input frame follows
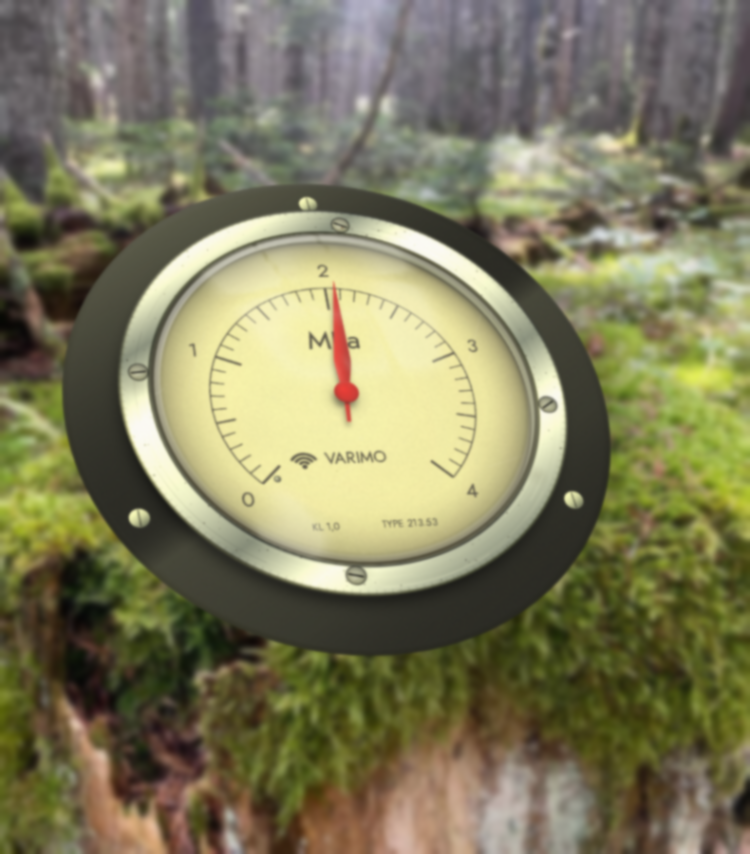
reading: 2.05 (MPa)
